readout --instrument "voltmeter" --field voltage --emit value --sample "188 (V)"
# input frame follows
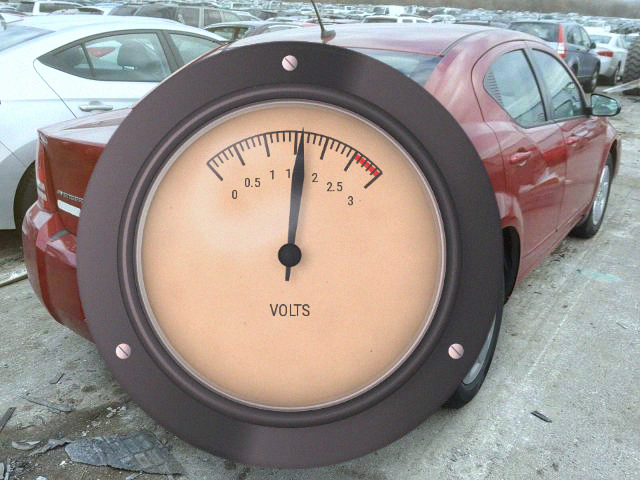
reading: 1.6 (V)
